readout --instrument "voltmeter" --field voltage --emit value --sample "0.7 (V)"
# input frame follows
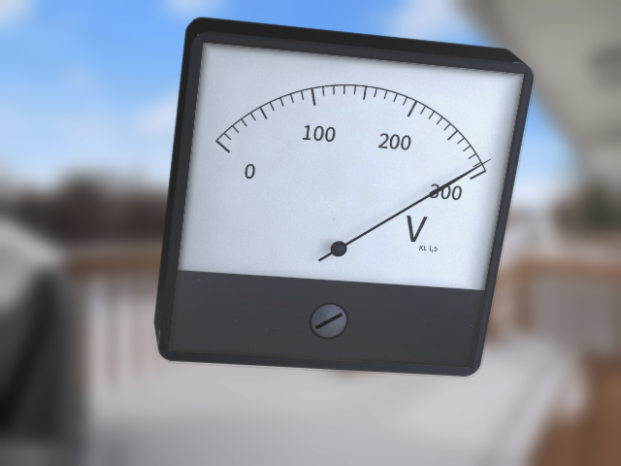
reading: 290 (V)
